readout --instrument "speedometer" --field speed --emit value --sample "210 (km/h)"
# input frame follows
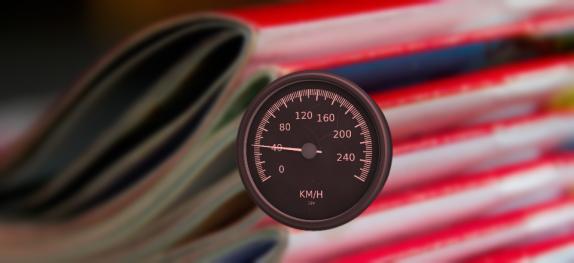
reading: 40 (km/h)
